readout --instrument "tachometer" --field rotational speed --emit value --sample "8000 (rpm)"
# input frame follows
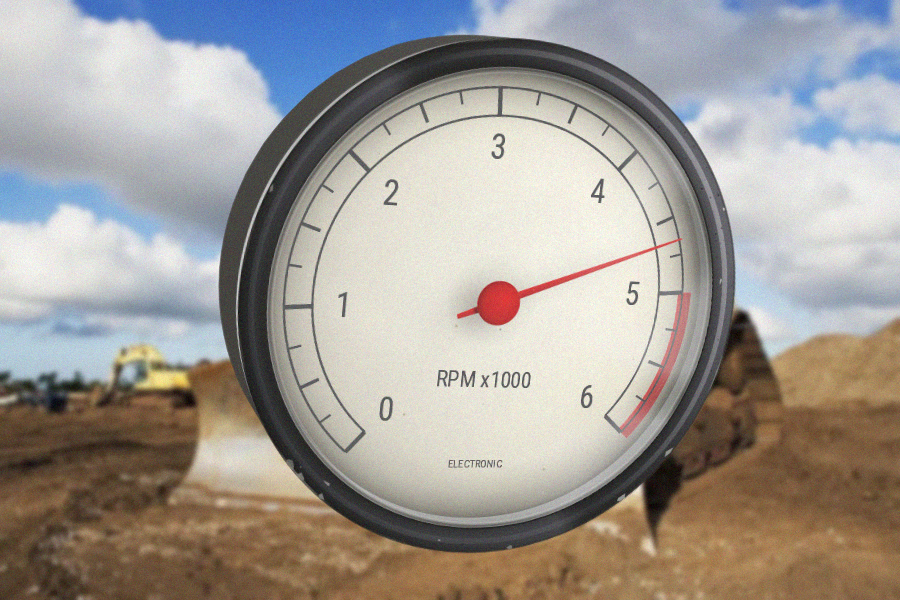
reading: 4625 (rpm)
